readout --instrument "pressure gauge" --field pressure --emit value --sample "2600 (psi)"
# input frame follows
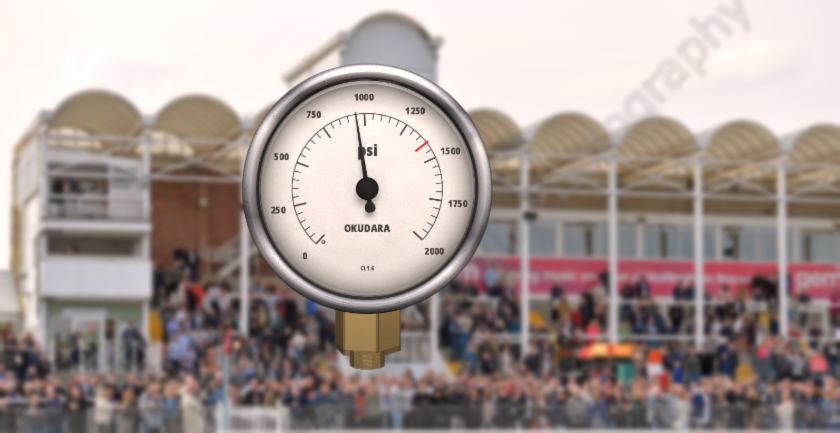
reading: 950 (psi)
